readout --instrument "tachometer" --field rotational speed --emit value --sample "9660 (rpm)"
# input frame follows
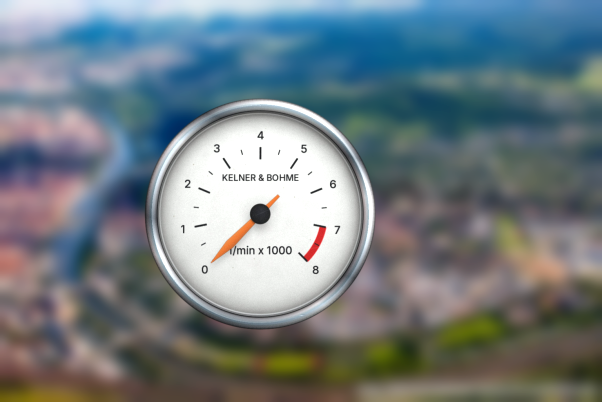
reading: 0 (rpm)
